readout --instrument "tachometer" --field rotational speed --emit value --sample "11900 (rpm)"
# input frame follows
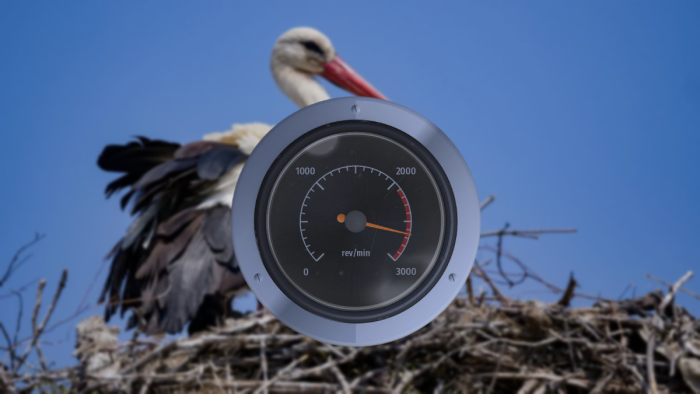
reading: 2650 (rpm)
